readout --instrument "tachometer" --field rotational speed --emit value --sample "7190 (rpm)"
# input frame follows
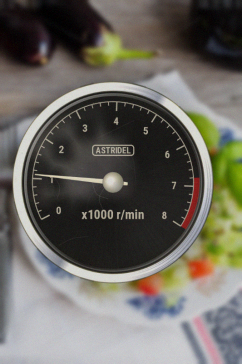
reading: 1100 (rpm)
